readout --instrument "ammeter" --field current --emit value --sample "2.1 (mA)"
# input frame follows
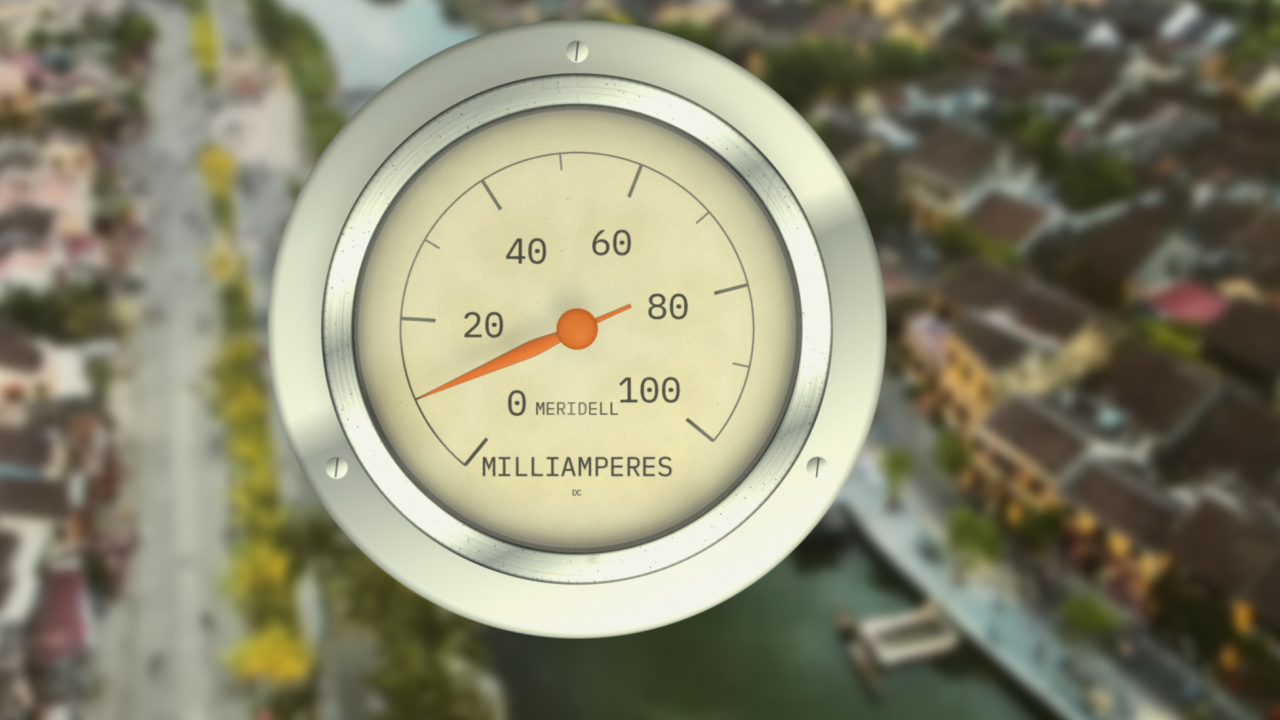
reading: 10 (mA)
